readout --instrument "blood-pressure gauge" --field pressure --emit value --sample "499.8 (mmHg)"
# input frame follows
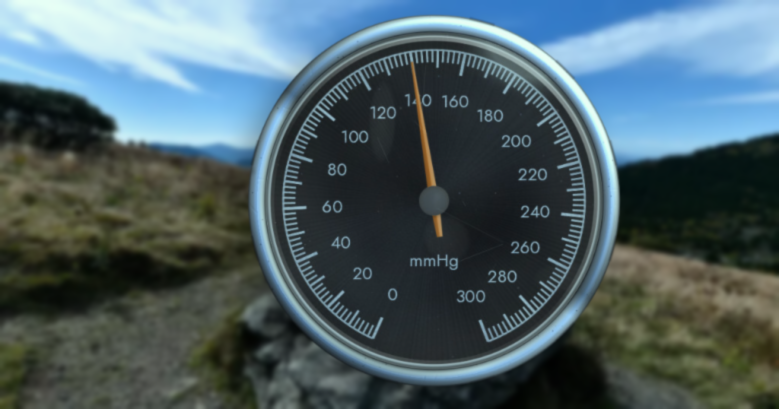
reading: 140 (mmHg)
